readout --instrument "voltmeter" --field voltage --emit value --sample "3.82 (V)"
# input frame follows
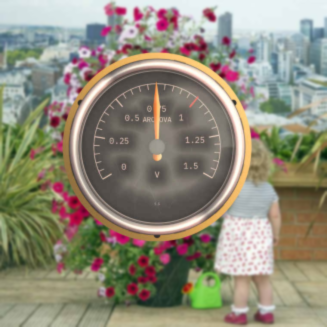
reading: 0.75 (V)
